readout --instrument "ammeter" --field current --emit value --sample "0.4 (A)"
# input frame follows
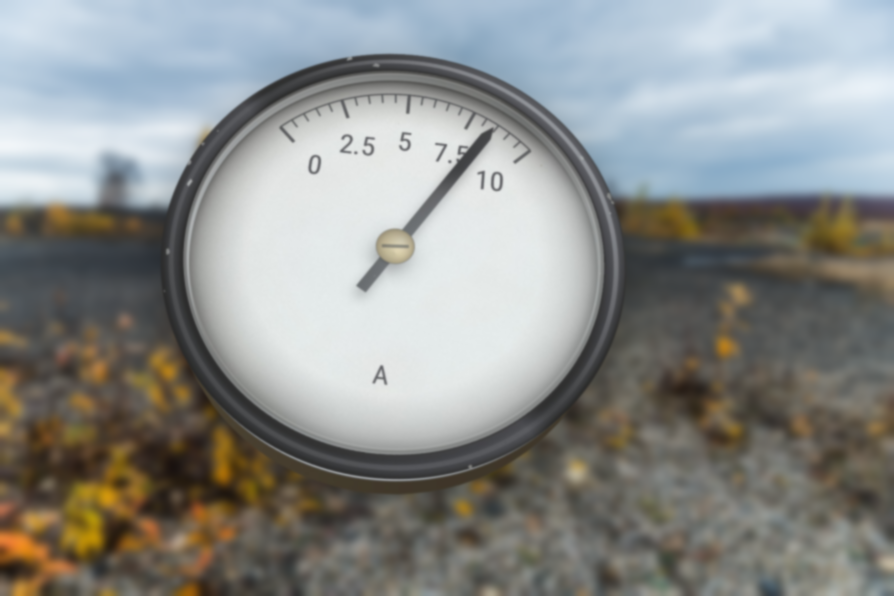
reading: 8.5 (A)
